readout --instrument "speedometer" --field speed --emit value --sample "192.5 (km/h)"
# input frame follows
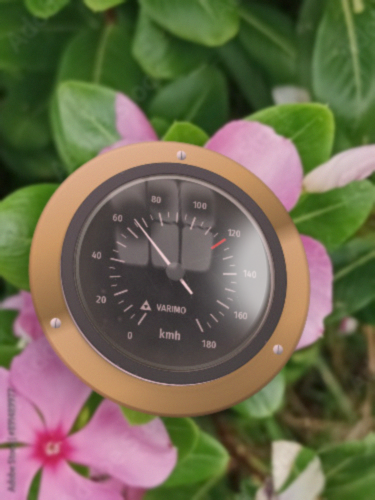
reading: 65 (km/h)
